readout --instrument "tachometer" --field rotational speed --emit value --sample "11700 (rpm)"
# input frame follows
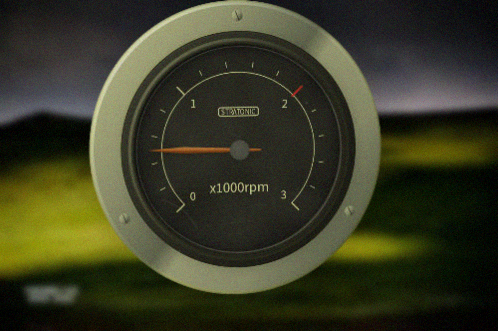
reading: 500 (rpm)
